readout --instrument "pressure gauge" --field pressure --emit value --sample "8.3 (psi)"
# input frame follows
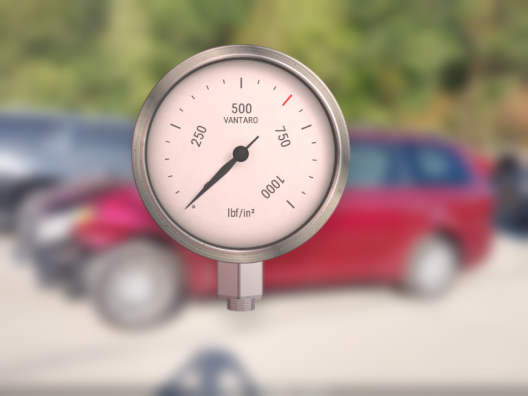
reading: 0 (psi)
